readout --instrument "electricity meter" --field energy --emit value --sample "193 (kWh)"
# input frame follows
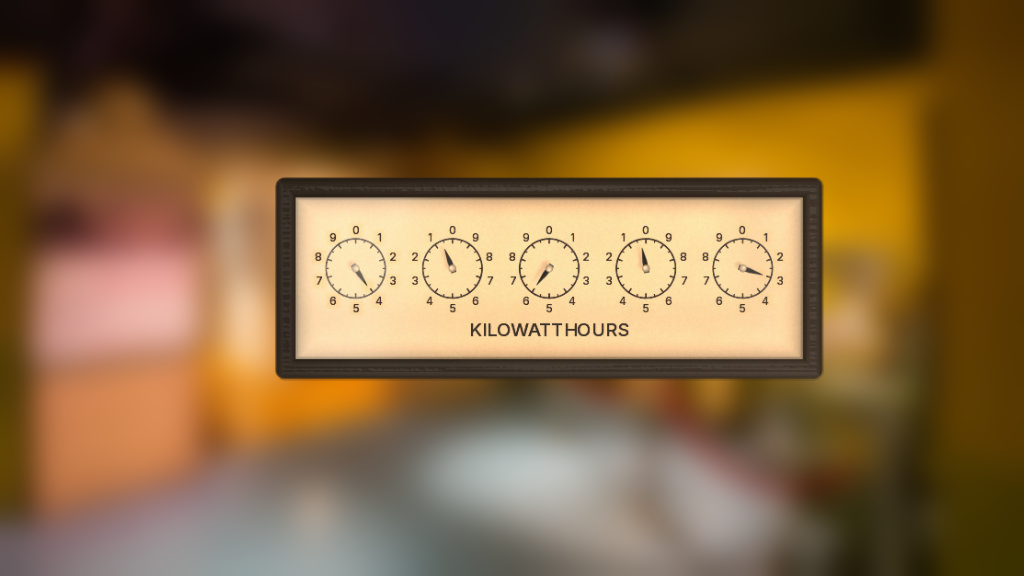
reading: 40603 (kWh)
